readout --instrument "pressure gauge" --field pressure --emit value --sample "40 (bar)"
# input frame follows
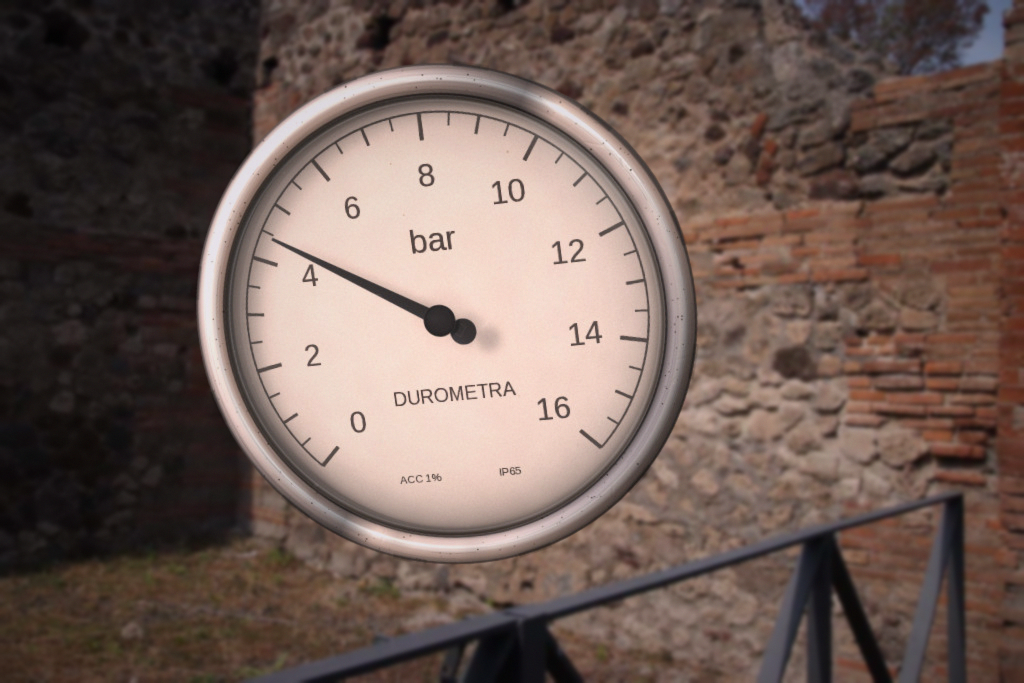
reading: 4.5 (bar)
